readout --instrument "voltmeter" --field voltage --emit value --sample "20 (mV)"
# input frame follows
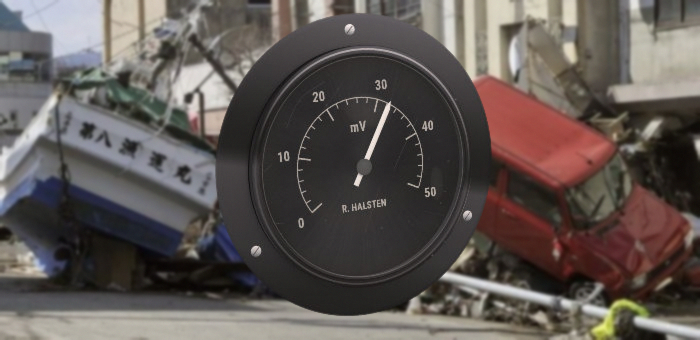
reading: 32 (mV)
